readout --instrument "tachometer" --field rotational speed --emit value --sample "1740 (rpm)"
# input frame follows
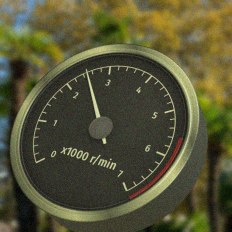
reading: 2500 (rpm)
